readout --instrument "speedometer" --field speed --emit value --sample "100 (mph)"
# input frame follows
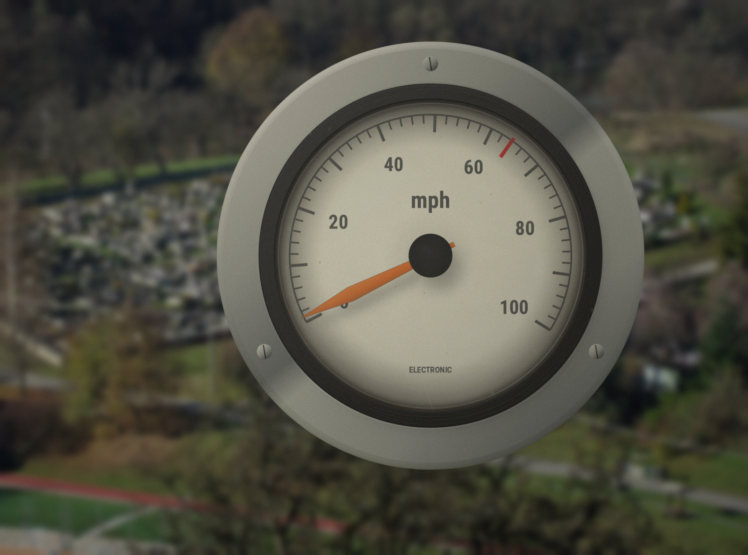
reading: 1 (mph)
